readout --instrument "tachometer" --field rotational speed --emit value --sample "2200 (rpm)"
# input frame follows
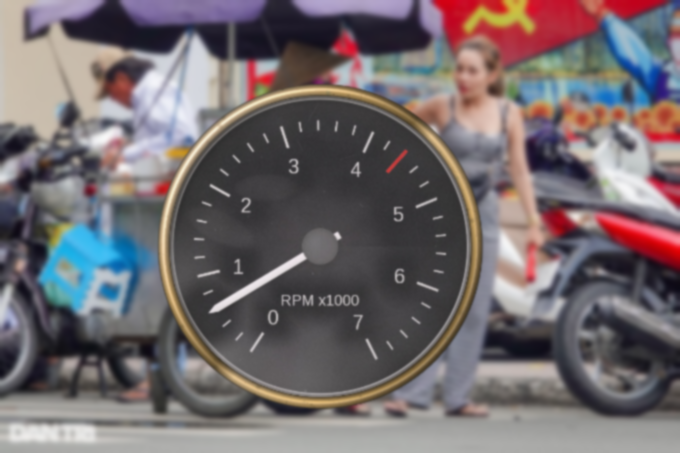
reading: 600 (rpm)
